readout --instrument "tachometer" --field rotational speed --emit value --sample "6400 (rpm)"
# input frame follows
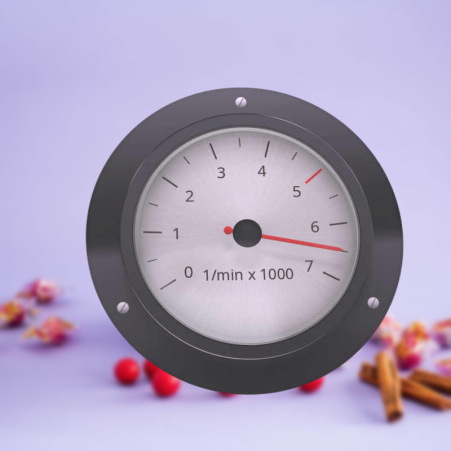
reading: 6500 (rpm)
